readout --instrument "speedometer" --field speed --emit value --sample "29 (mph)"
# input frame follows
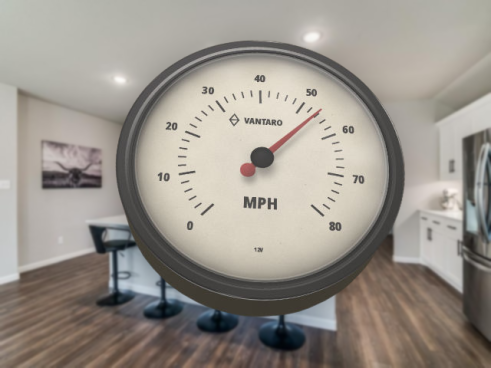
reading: 54 (mph)
